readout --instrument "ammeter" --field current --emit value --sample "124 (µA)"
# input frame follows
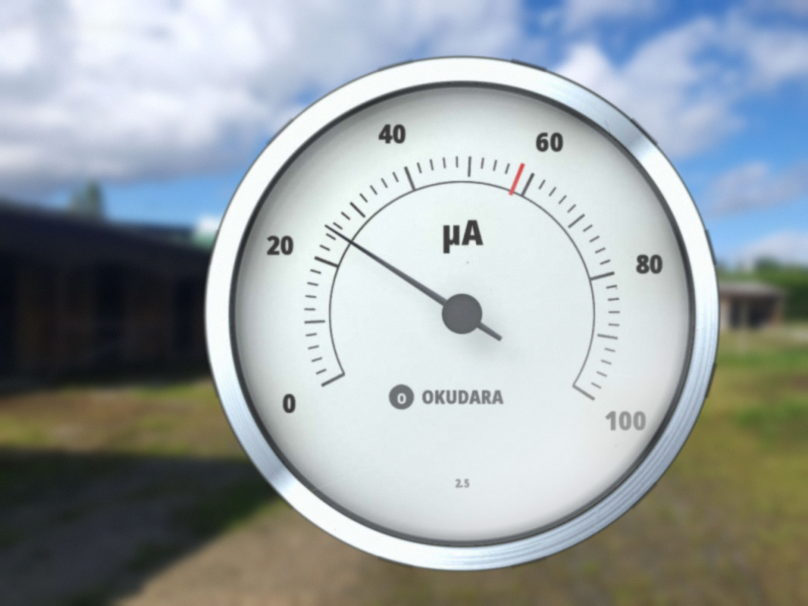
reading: 25 (µA)
